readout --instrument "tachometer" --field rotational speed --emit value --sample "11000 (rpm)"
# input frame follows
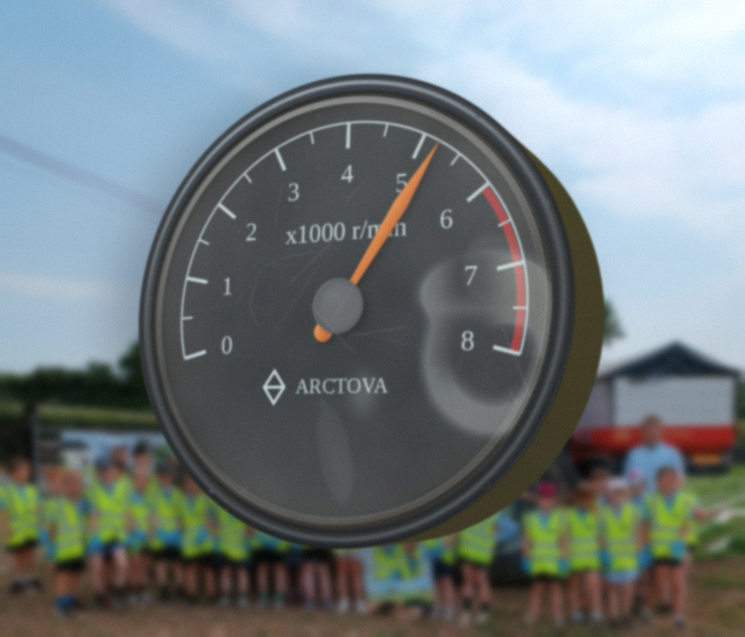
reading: 5250 (rpm)
